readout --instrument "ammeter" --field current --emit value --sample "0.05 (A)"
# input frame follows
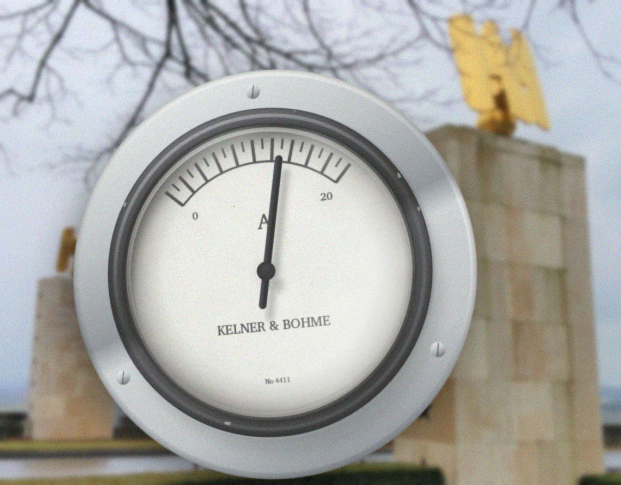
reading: 13 (A)
